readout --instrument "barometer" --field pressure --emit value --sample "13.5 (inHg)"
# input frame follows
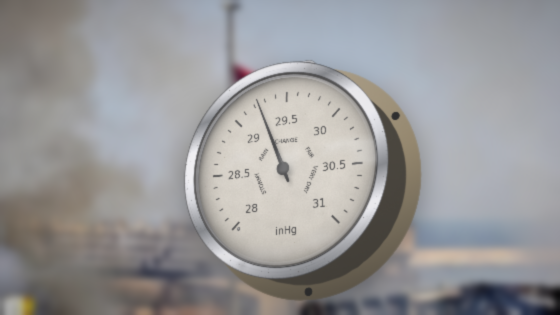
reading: 29.25 (inHg)
